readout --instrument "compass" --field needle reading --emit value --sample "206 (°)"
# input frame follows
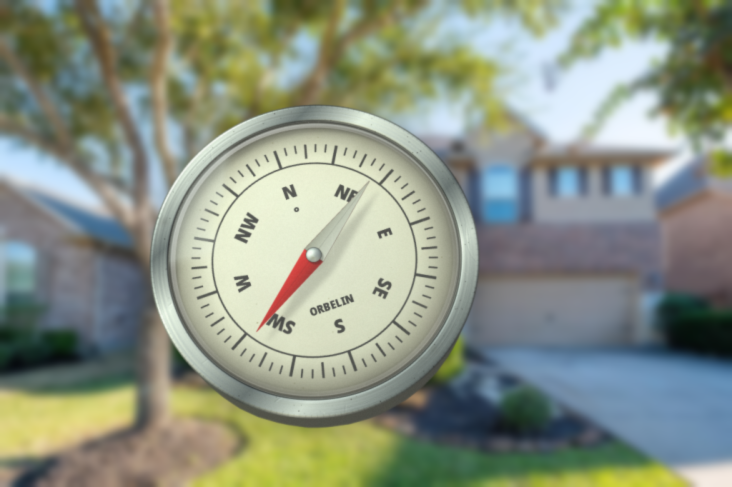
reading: 235 (°)
